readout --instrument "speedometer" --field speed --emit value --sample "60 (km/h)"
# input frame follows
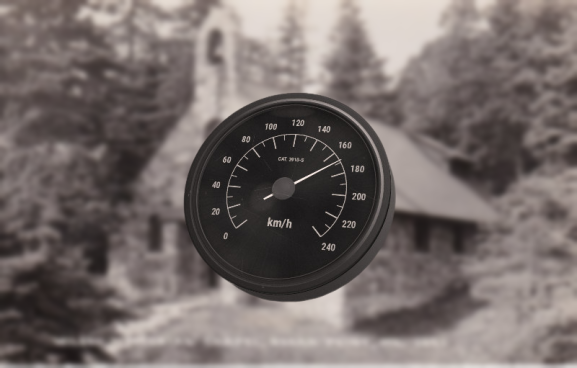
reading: 170 (km/h)
